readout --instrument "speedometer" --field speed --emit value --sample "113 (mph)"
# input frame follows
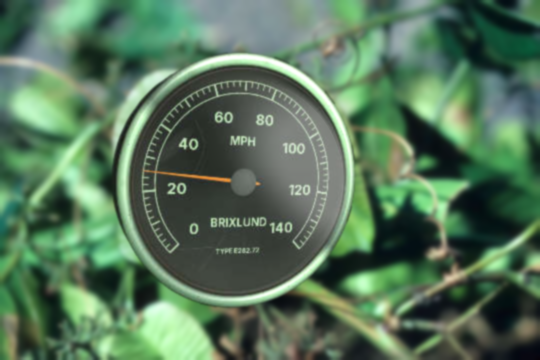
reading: 26 (mph)
